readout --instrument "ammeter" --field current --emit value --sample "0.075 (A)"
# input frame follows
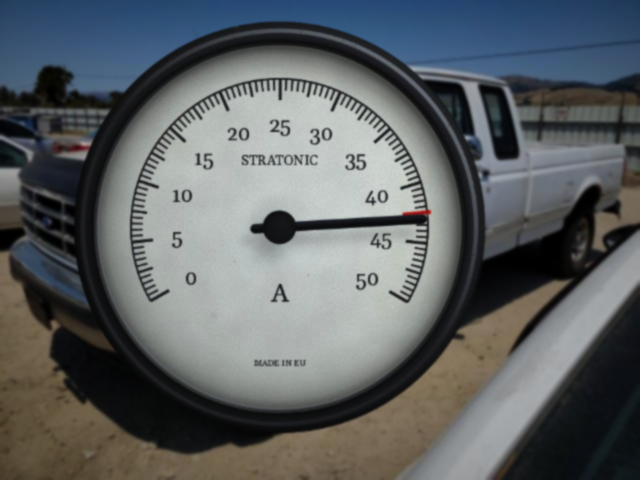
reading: 43 (A)
